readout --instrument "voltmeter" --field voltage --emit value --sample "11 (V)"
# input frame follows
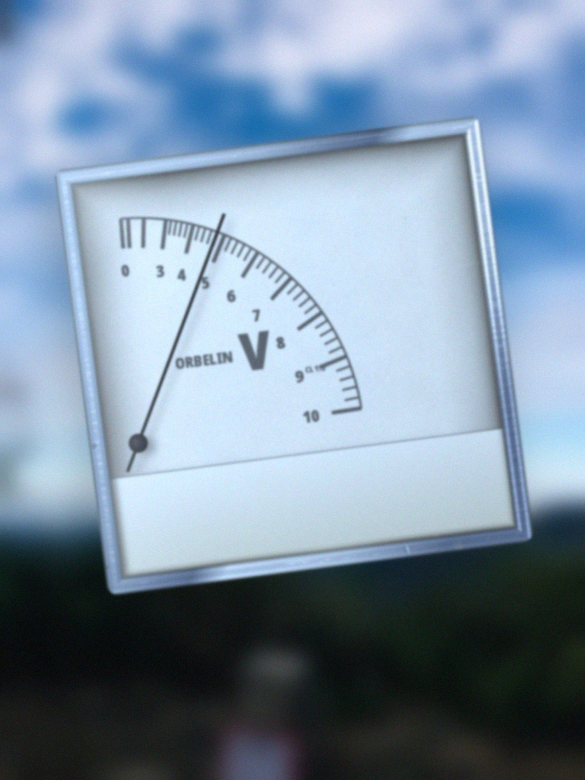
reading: 4.8 (V)
